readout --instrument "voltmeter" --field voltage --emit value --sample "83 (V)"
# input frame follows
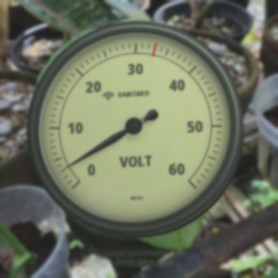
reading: 3 (V)
